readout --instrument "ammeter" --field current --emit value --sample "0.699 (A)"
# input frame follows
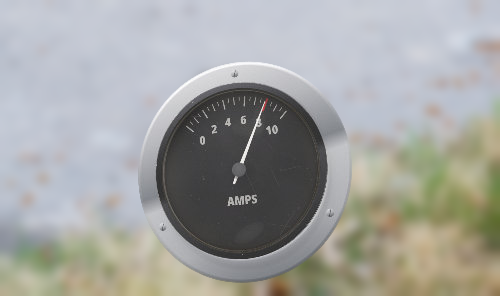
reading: 8 (A)
